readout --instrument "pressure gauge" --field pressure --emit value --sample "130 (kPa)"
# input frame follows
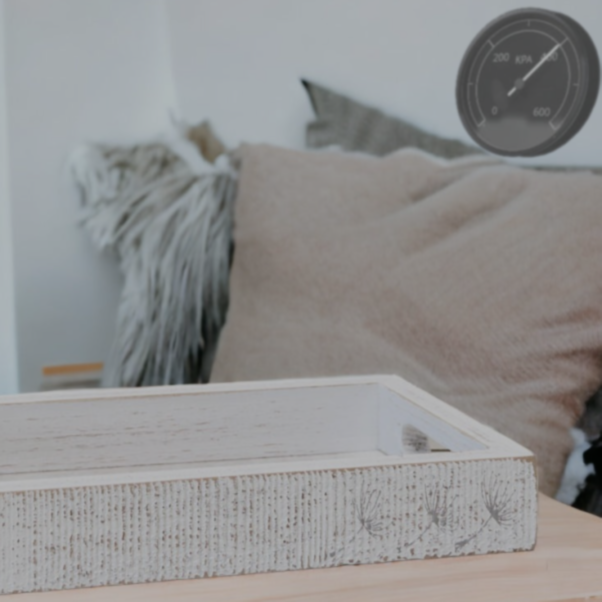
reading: 400 (kPa)
